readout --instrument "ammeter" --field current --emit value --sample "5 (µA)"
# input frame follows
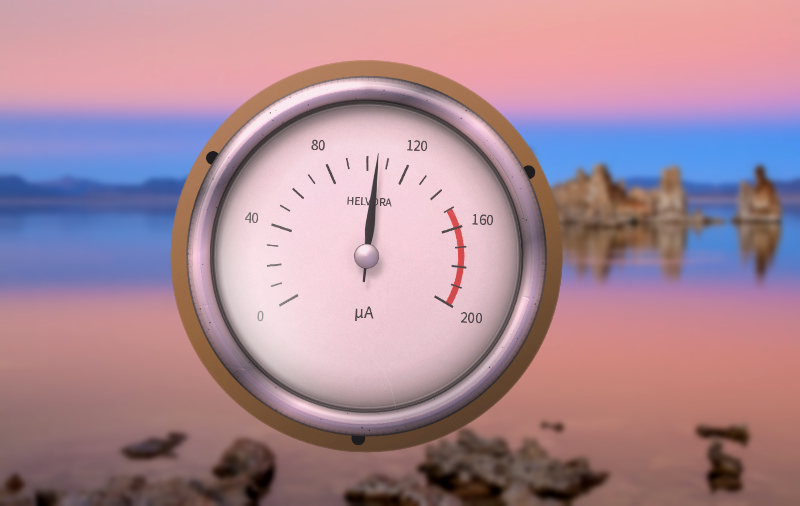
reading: 105 (µA)
